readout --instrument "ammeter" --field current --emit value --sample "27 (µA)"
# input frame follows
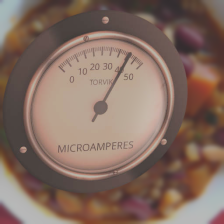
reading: 40 (µA)
